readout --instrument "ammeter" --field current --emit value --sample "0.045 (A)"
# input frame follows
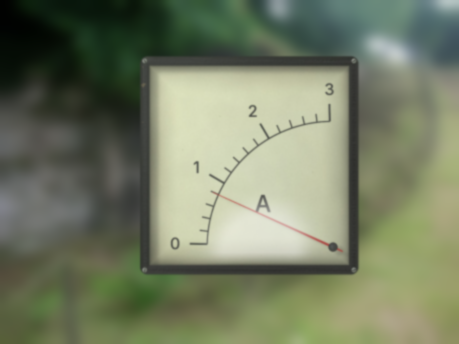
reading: 0.8 (A)
